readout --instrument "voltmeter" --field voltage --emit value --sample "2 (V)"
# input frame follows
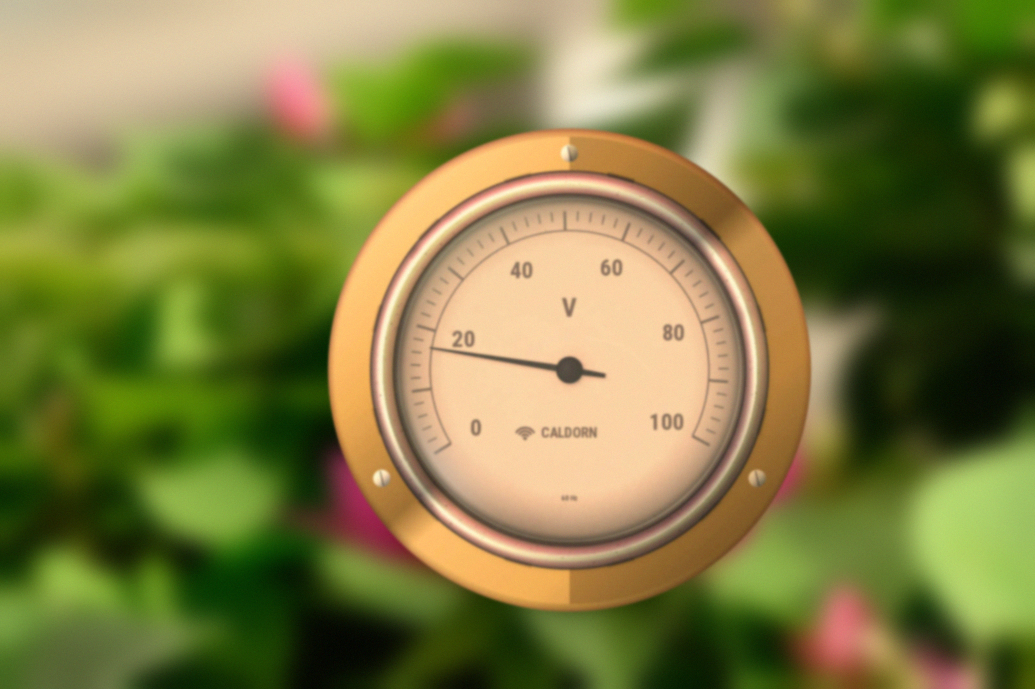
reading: 17 (V)
